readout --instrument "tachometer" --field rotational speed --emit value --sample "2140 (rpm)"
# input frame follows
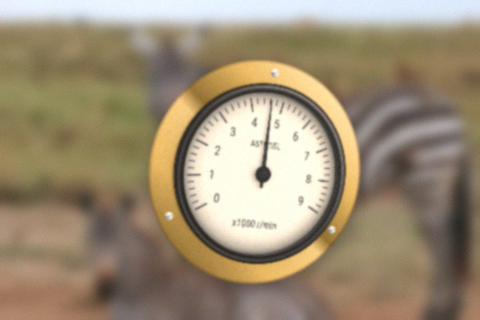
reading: 4600 (rpm)
